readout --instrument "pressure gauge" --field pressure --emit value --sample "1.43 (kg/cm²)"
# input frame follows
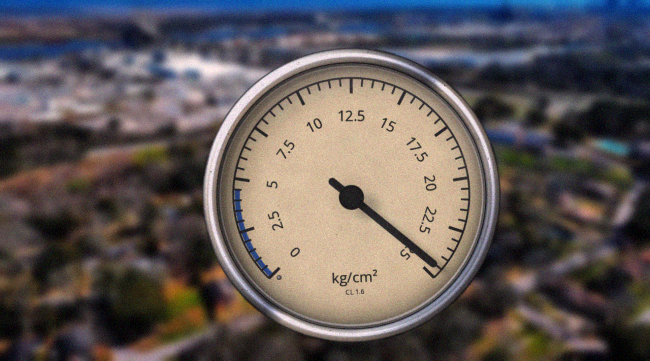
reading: 24.5 (kg/cm²)
